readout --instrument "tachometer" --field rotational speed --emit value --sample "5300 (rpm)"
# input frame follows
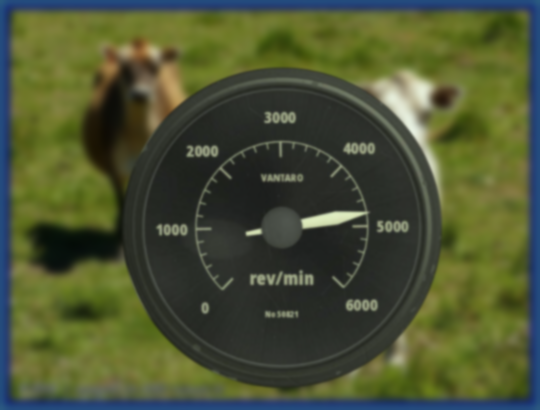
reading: 4800 (rpm)
